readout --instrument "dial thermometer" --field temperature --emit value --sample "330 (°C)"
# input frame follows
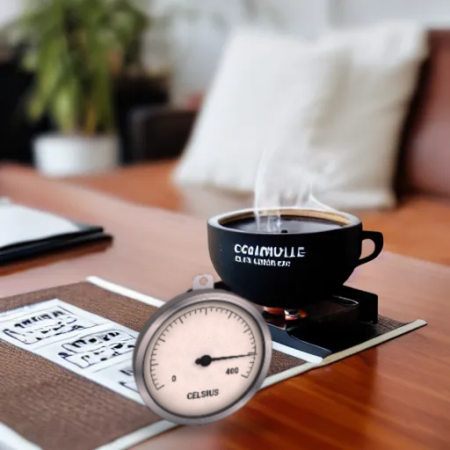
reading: 350 (°C)
